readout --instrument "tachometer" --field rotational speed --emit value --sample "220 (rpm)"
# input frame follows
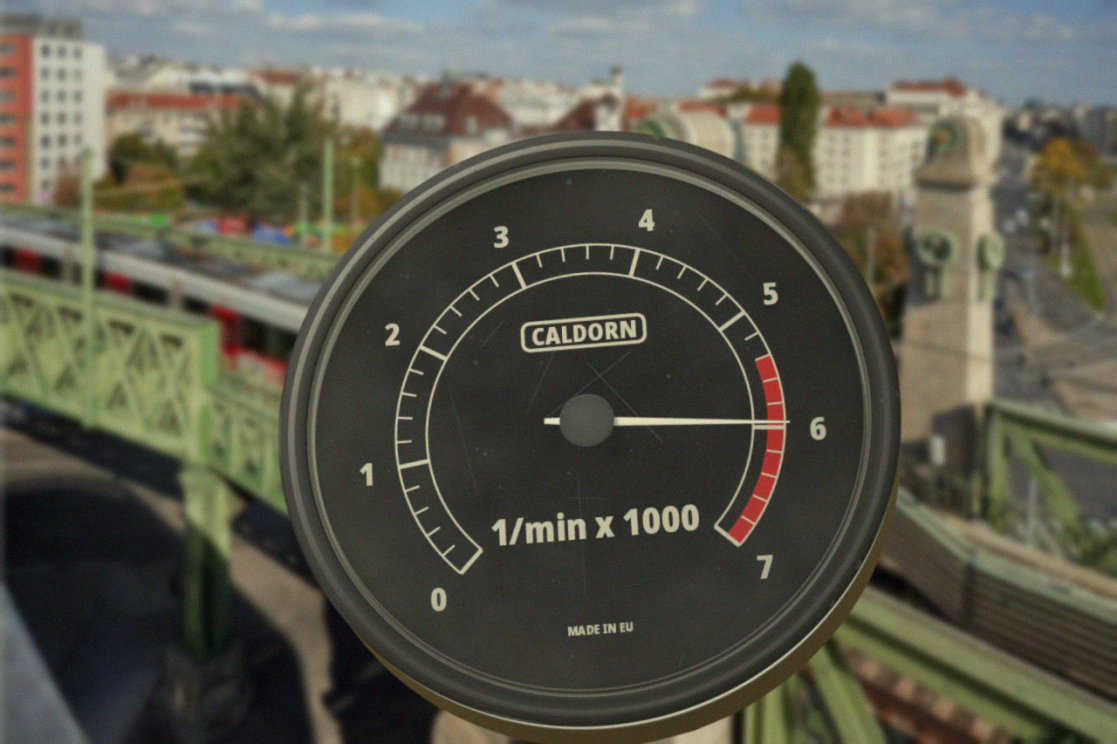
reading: 6000 (rpm)
